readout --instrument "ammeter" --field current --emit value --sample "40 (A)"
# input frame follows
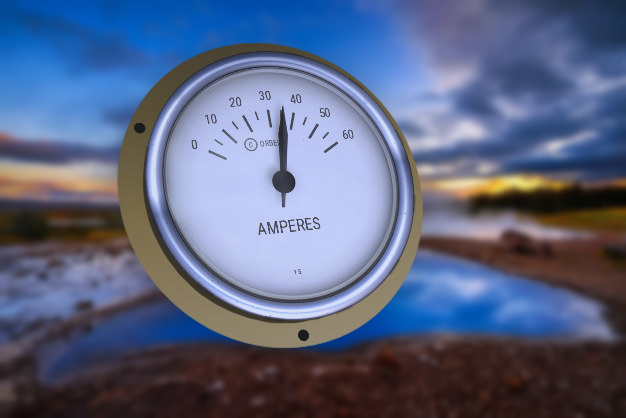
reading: 35 (A)
